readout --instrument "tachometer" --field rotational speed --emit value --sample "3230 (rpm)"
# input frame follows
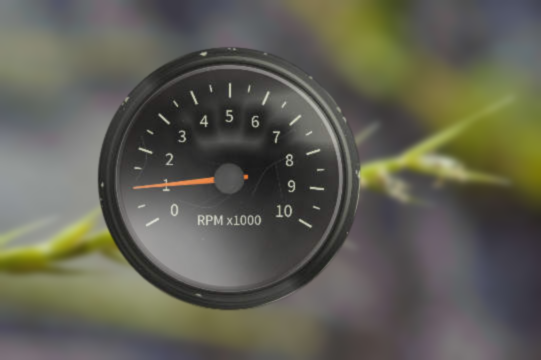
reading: 1000 (rpm)
